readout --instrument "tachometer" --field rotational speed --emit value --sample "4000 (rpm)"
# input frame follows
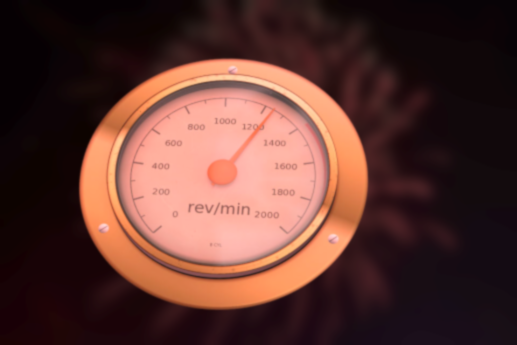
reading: 1250 (rpm)
